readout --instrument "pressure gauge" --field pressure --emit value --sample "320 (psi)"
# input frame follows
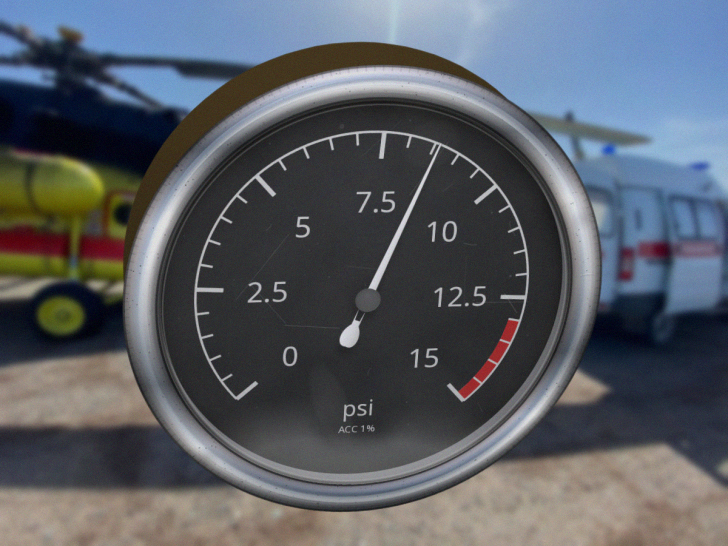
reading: 8.5 (psi)
